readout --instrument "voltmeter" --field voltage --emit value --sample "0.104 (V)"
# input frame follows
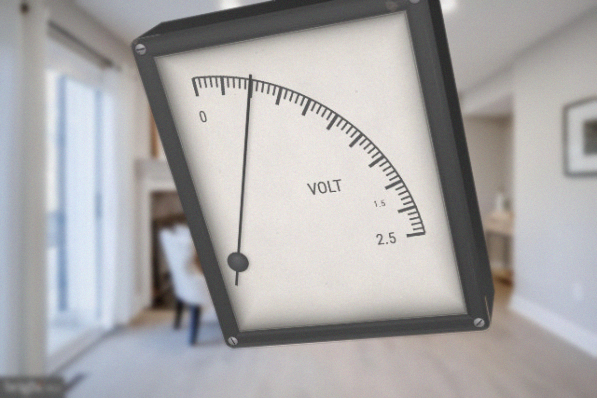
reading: 0.5 (V)
